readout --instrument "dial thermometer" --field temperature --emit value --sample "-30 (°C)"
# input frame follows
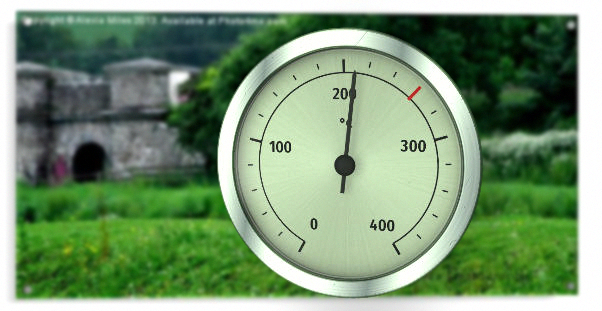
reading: 210 (°C)
